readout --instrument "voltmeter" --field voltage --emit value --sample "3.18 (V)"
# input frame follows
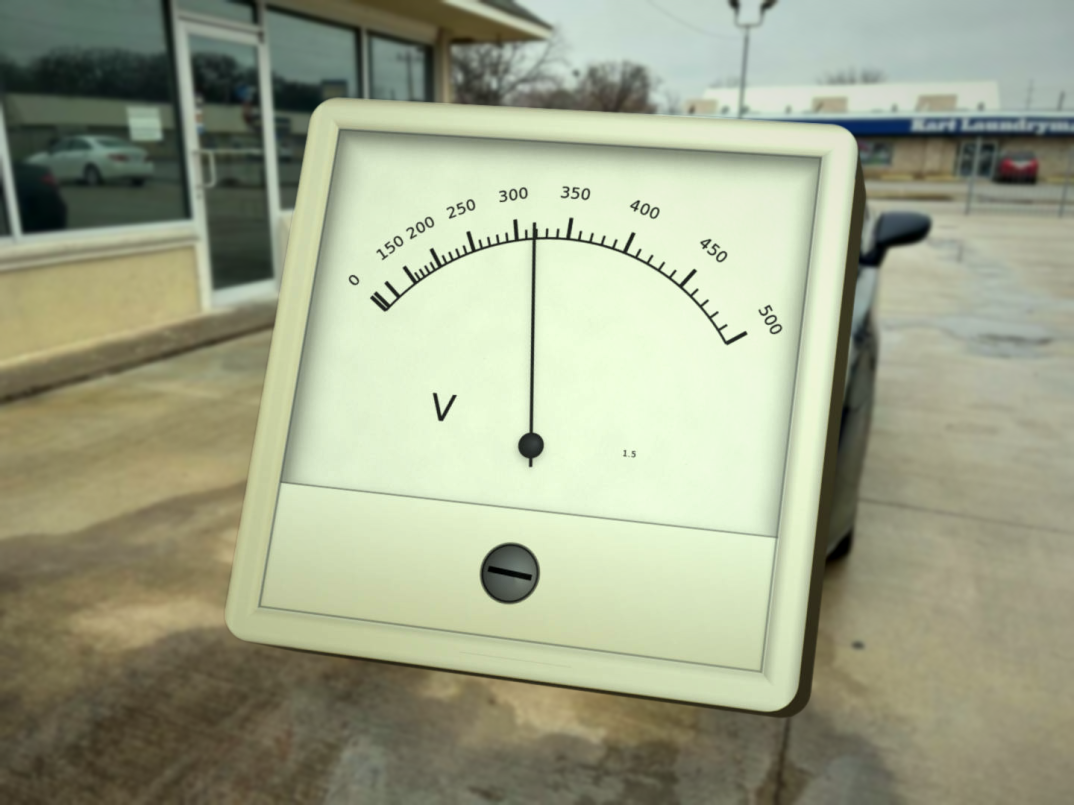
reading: 320 (V)
